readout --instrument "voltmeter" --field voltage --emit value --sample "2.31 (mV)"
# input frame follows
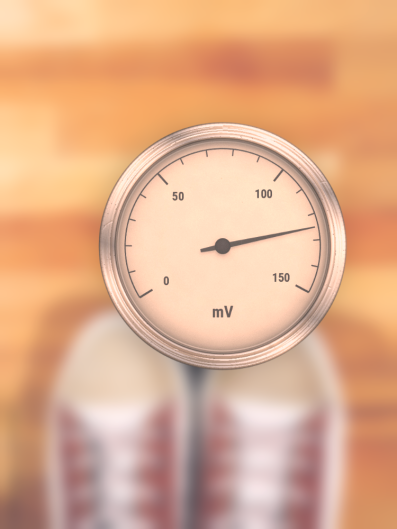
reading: 125 (mV)
